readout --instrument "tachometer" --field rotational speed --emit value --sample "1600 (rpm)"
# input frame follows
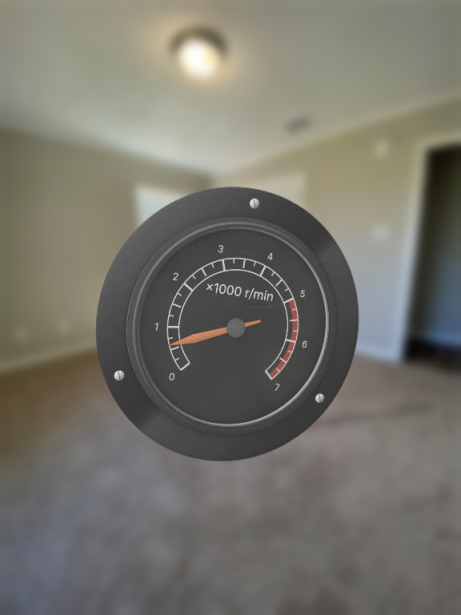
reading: 625 (rpm)
